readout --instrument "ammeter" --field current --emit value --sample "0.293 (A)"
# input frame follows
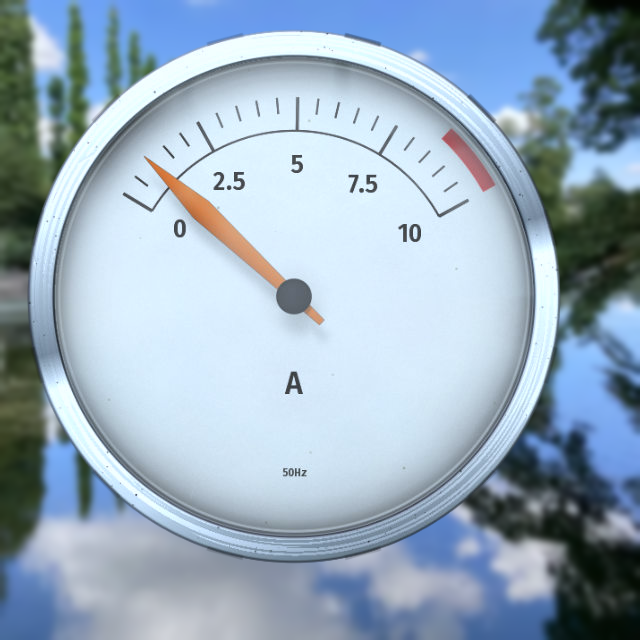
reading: 1 (A)
